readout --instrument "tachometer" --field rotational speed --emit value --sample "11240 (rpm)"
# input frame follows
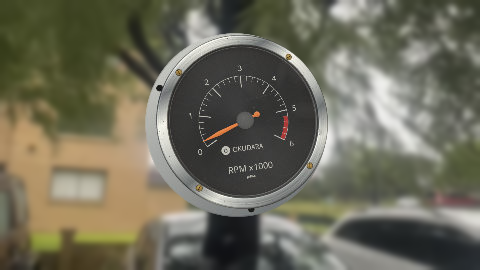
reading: 200 (rpm)
